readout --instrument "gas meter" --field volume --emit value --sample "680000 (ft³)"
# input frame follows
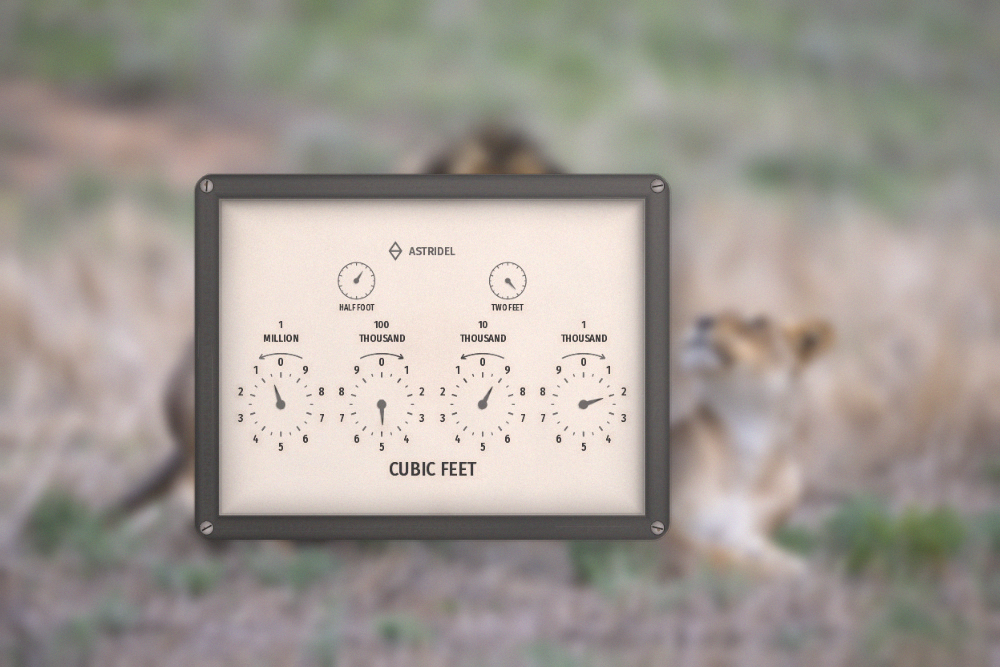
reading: 49200 (ft³)
